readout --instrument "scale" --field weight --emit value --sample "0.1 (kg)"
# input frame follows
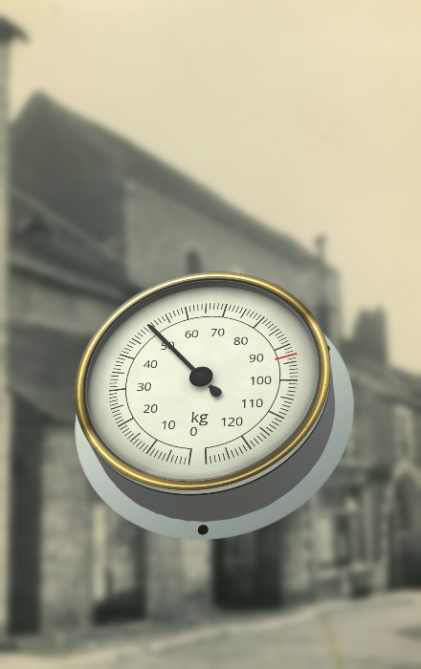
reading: 50 (kg)
